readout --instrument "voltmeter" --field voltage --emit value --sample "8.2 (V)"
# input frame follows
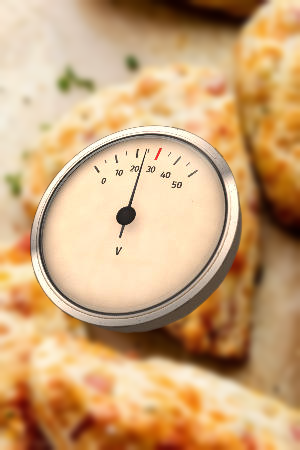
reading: 25 (V)
